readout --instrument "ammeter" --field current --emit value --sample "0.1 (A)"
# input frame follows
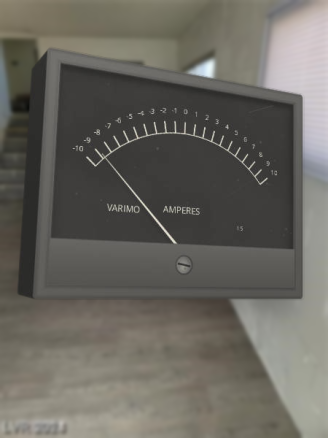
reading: -9 (A)
